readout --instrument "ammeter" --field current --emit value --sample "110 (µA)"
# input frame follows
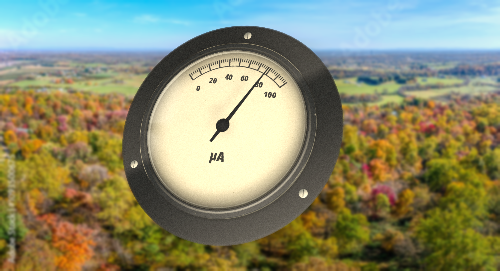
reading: 80 (µA)
